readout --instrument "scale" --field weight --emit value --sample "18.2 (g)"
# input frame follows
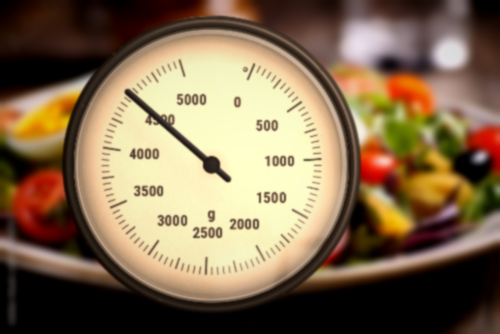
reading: 4500 (g)
